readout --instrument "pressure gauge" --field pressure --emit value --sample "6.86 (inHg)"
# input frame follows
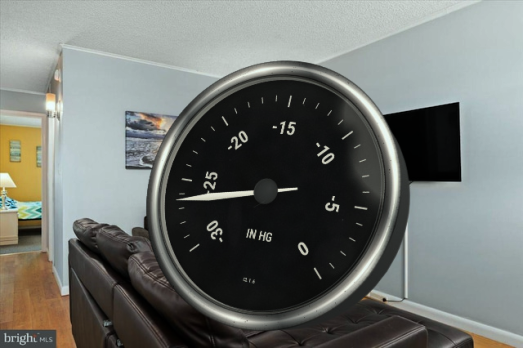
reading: -26.5 (inHg)
